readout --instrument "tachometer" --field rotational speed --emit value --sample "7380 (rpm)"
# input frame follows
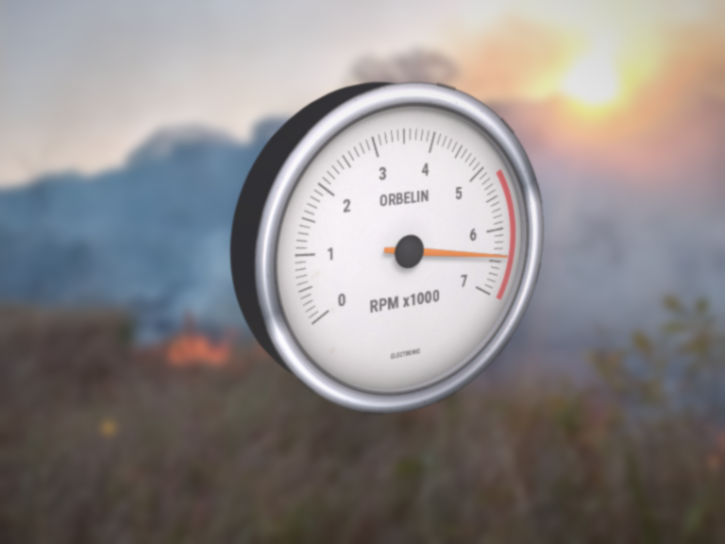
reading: 6400 (rpm)
